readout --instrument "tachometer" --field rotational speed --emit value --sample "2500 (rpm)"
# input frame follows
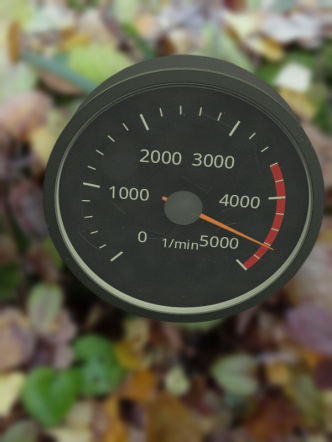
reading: 4600 (rpm)
